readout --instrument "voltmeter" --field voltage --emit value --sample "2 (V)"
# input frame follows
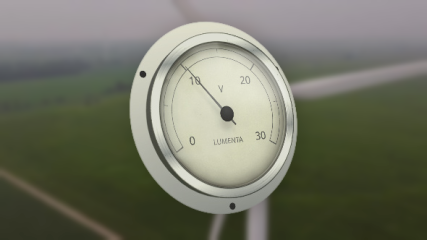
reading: 10 (V)
